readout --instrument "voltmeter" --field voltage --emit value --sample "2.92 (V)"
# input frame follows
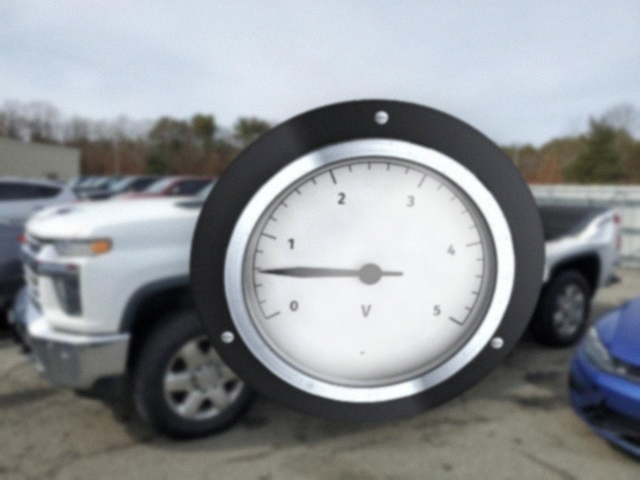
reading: 0.6 (V)
